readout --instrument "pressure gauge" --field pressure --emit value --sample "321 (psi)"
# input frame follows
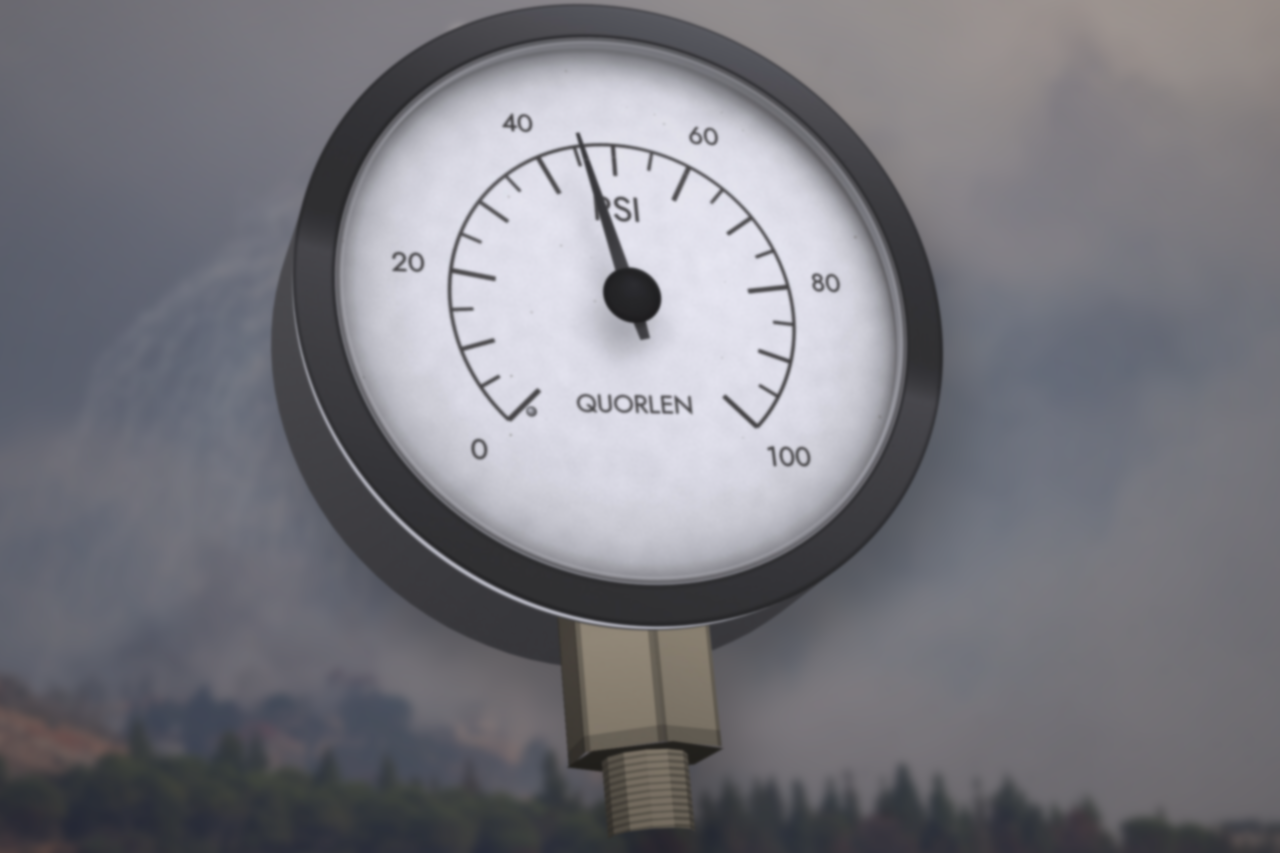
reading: 45 (psi)
